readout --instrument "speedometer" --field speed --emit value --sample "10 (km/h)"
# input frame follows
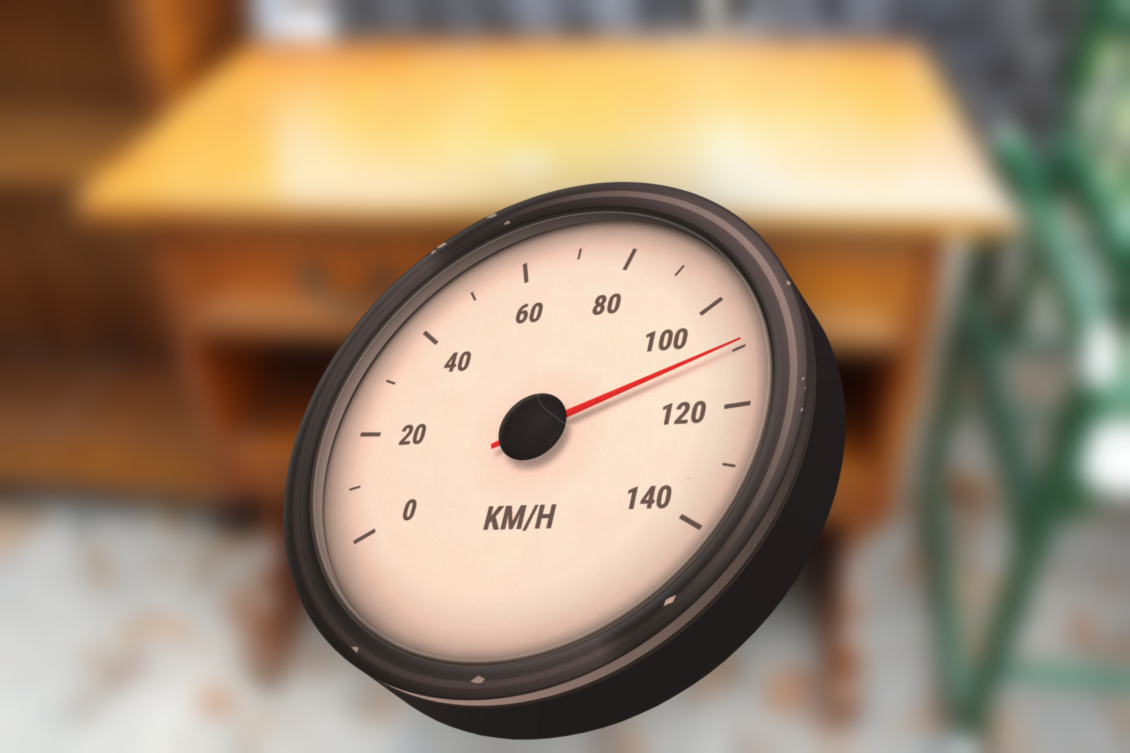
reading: 110 (km/h)
